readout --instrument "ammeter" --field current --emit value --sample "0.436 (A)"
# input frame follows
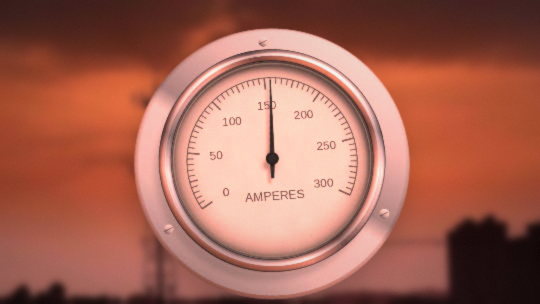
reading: 155 (A)
